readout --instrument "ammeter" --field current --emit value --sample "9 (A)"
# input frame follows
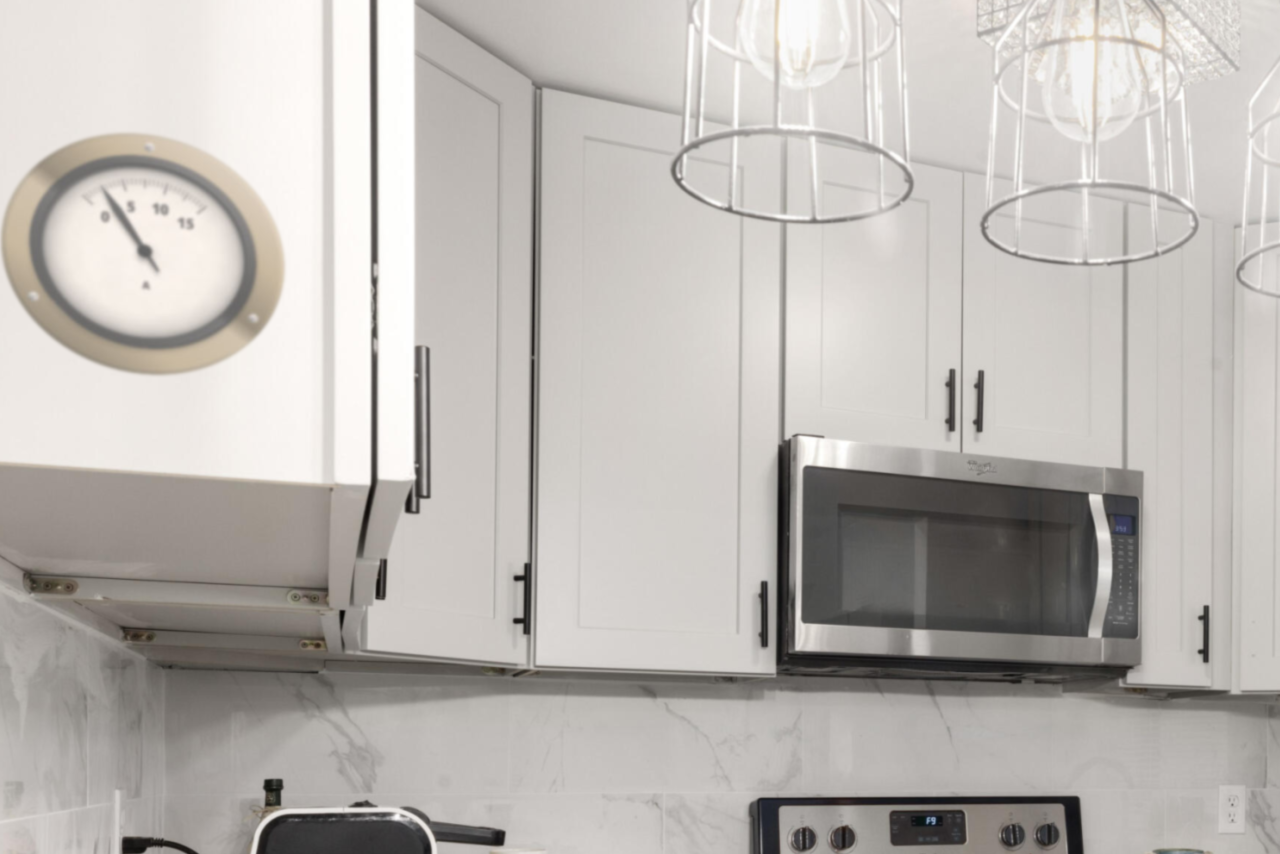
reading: 2.5 (A)
